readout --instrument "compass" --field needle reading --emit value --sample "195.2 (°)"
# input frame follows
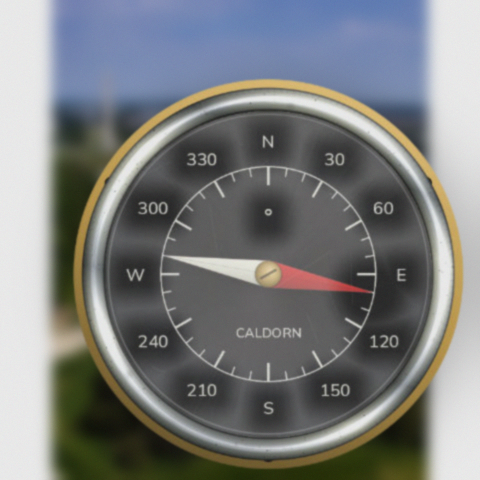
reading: 100 (°)
